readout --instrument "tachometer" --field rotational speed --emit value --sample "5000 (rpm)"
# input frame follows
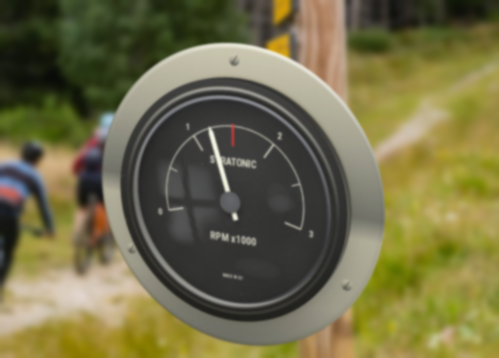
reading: 1250 (rpm)
